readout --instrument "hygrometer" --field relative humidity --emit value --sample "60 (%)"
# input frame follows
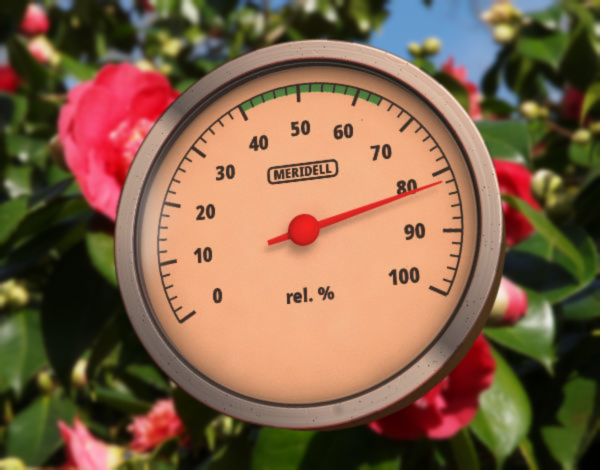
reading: 82 (%)
